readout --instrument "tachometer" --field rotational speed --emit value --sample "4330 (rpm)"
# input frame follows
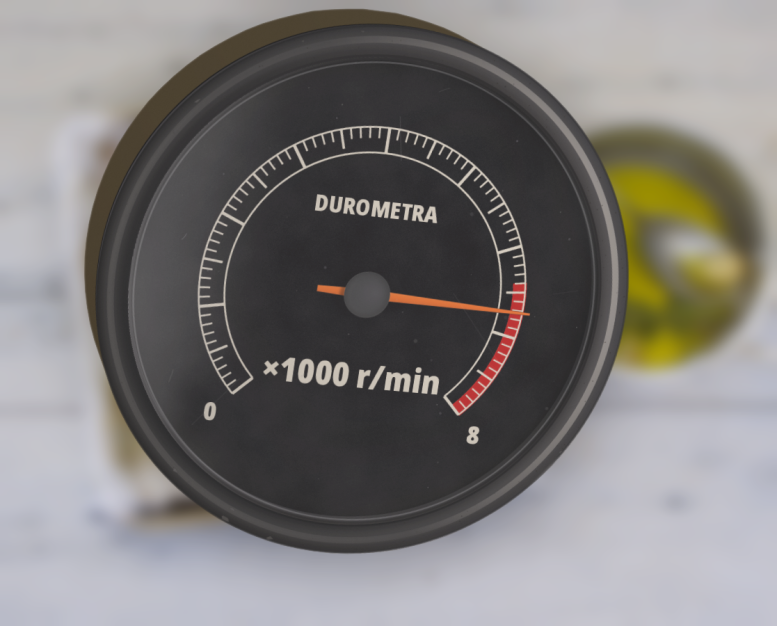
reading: 6700 (rpm)
